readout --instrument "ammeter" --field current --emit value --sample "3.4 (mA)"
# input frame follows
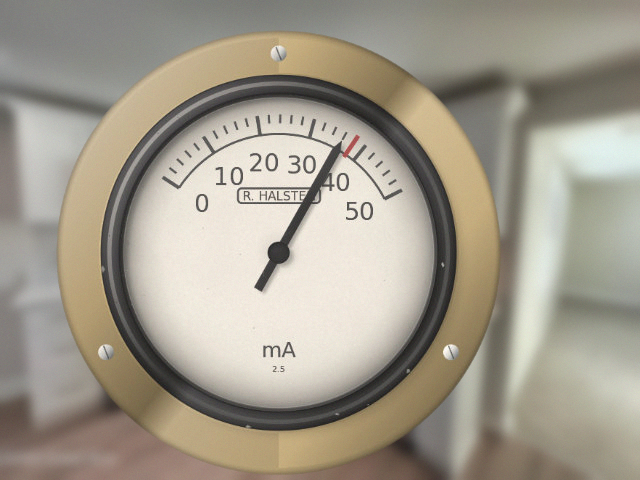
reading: 36 (mA)
